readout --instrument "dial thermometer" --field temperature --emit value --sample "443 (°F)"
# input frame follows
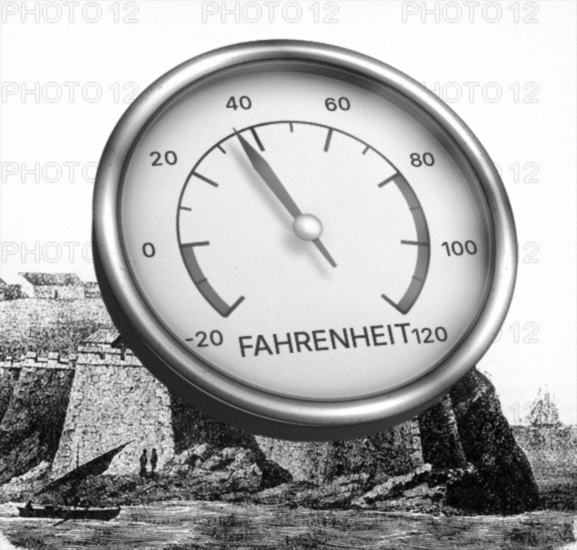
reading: 35 (°F)
